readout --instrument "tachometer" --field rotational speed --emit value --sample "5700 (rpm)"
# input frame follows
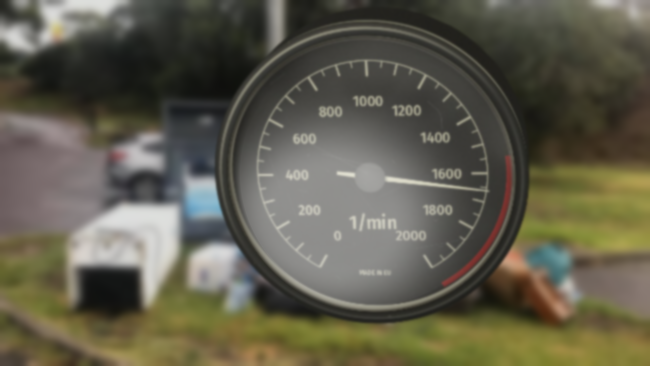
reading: 1650 (rpm)
